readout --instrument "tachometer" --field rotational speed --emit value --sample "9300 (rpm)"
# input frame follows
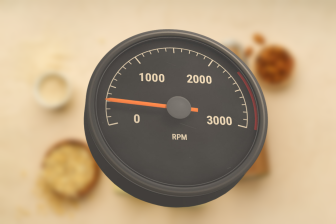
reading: 300 (rpm)
